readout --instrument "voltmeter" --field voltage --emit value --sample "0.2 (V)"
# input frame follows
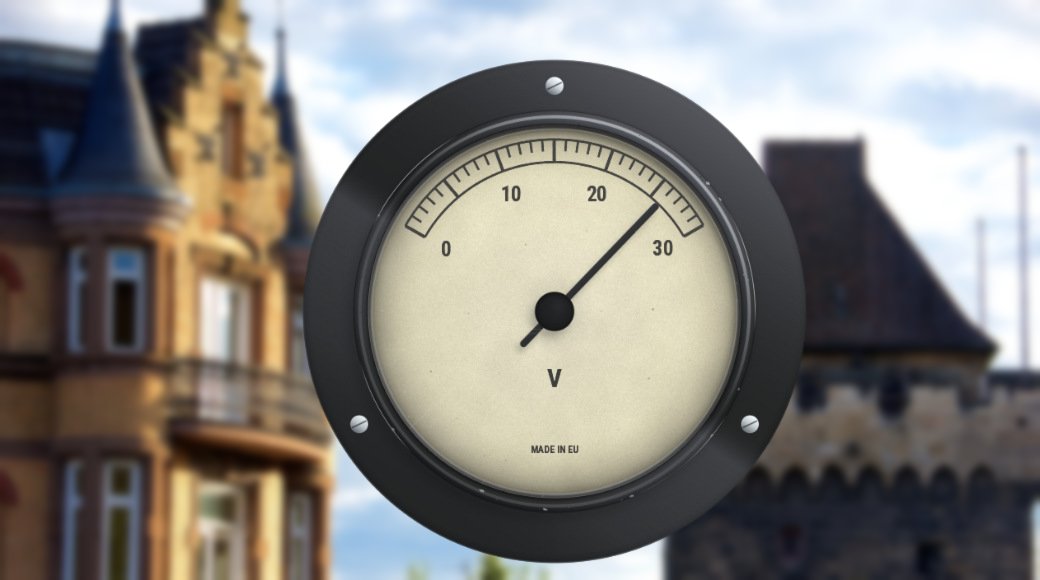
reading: 26 (V)
